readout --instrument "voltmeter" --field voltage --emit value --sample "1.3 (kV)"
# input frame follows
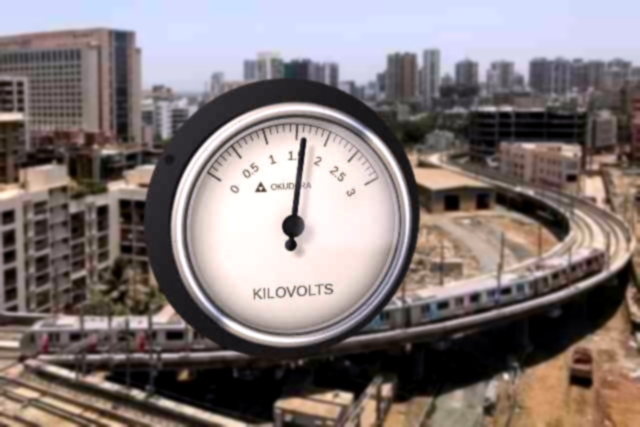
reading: 1.6 (kV)
